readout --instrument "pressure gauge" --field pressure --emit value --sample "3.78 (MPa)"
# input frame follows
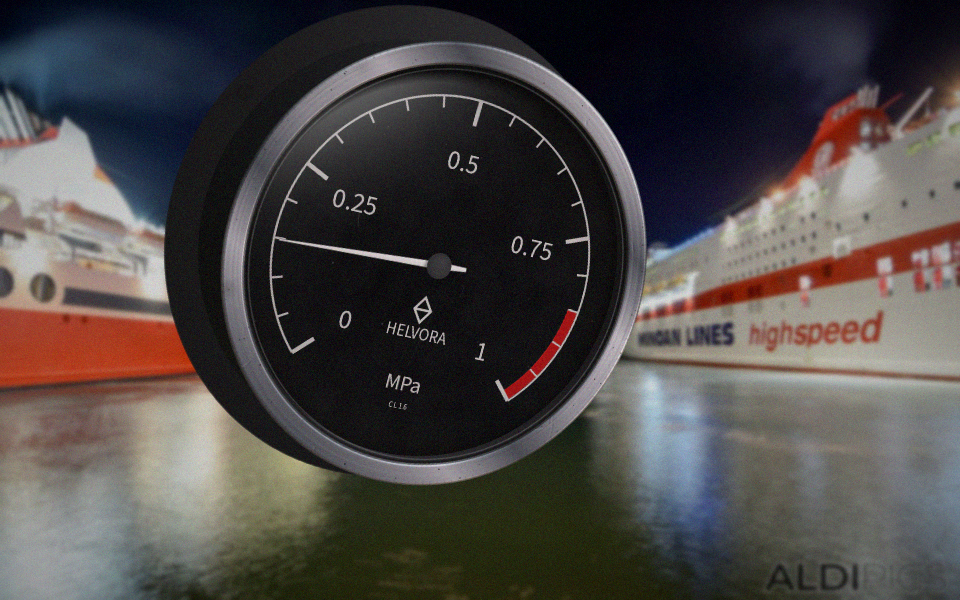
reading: 0.15 (MPa)
